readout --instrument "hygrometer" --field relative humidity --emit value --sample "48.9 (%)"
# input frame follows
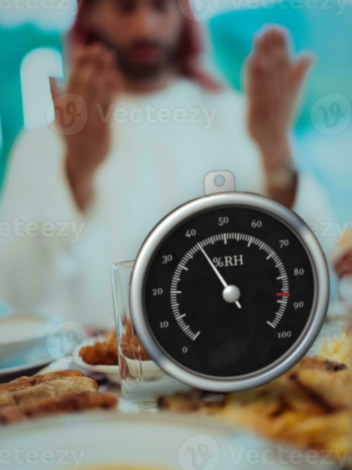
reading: 40 (%)
